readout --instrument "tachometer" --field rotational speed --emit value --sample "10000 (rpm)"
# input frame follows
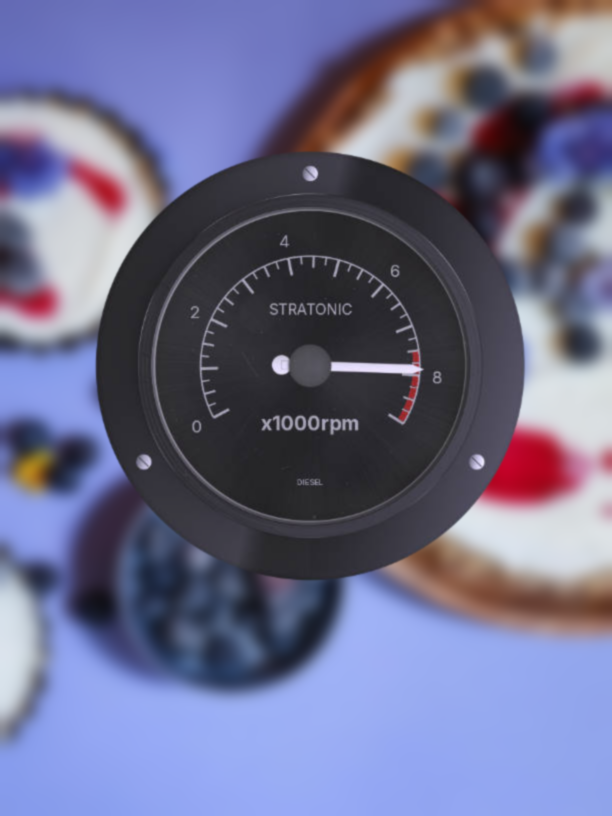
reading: 7875 (rpm)
